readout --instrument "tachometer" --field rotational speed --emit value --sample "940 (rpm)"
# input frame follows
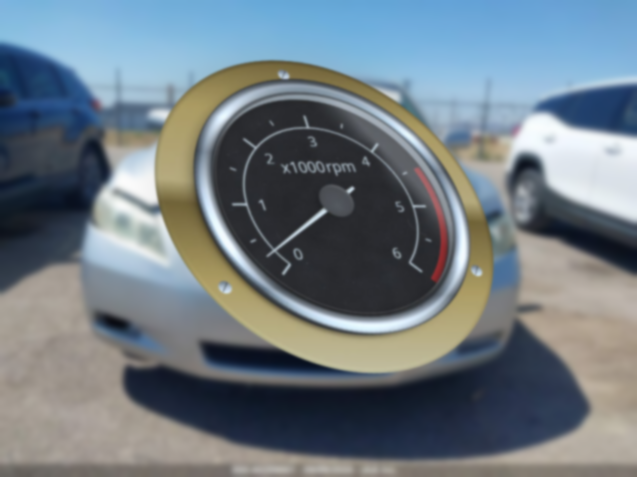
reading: 250 (rpm)
